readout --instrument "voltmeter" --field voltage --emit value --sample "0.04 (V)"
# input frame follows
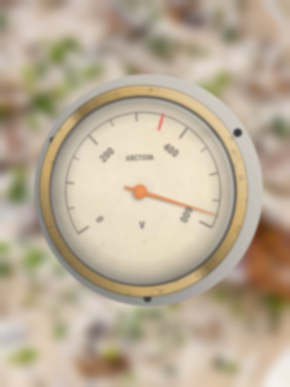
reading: 575 (V)
